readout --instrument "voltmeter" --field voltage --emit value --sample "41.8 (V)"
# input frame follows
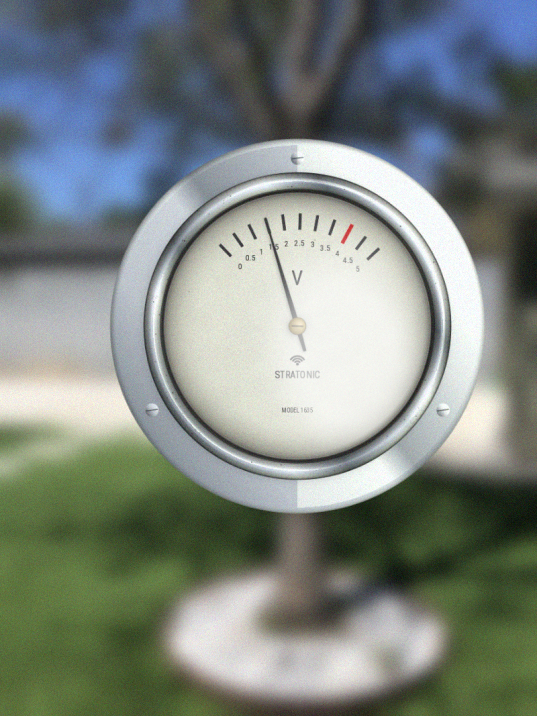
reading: 1.5 (V)
